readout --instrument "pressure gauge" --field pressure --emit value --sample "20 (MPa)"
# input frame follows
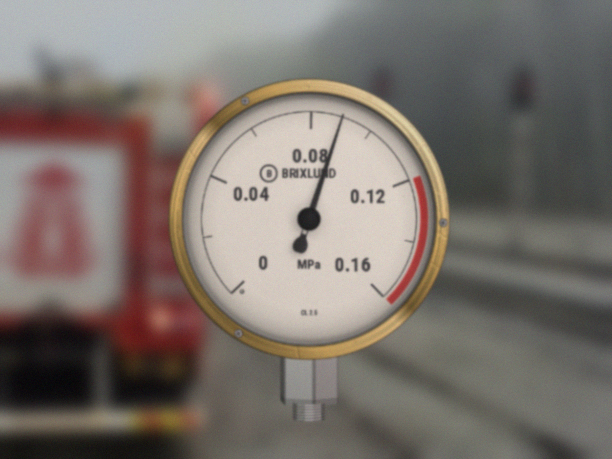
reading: 0.09 (MPa)
